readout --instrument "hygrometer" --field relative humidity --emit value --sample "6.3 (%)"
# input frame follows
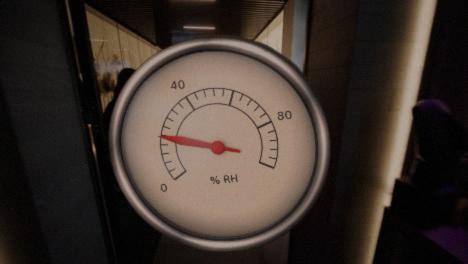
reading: 20 (%)
